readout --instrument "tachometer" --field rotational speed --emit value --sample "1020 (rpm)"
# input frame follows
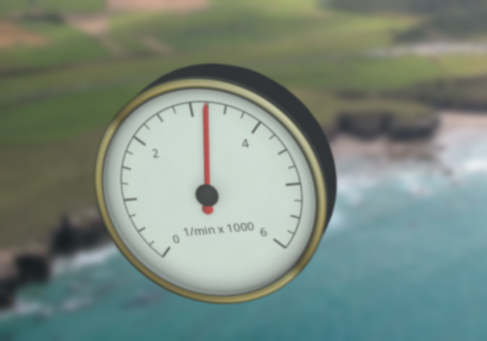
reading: 3250 (rpm)
